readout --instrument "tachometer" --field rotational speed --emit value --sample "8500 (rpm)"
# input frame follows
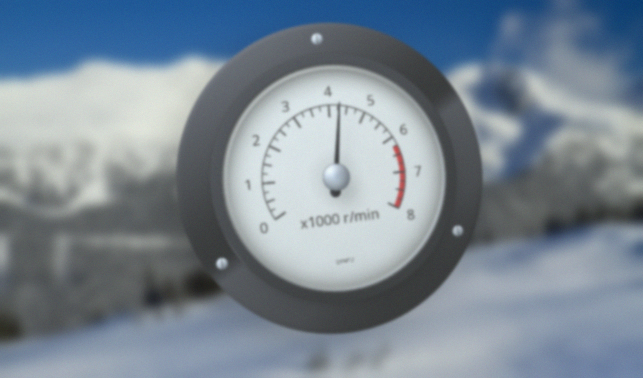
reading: 4250 (rpm)
